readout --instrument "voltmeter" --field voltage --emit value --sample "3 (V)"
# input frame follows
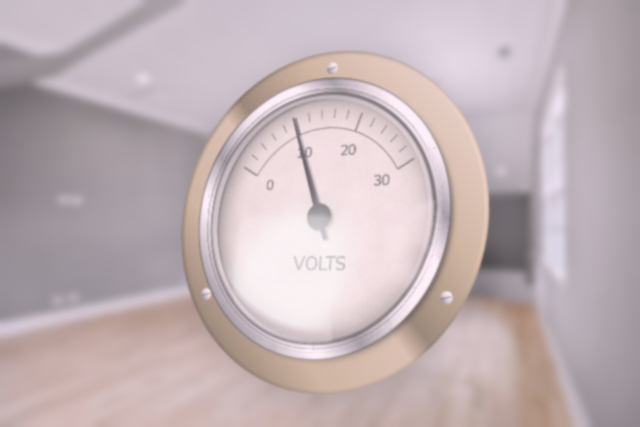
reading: 10 (V)
